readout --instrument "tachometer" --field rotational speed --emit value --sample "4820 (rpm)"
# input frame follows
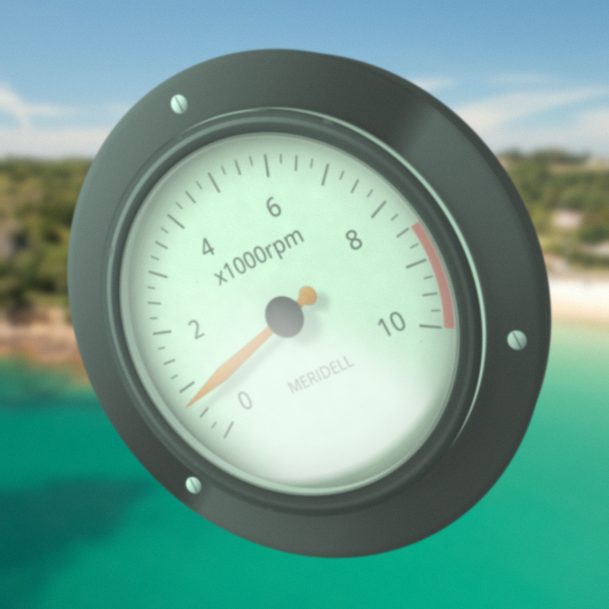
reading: 750 (rpm)
